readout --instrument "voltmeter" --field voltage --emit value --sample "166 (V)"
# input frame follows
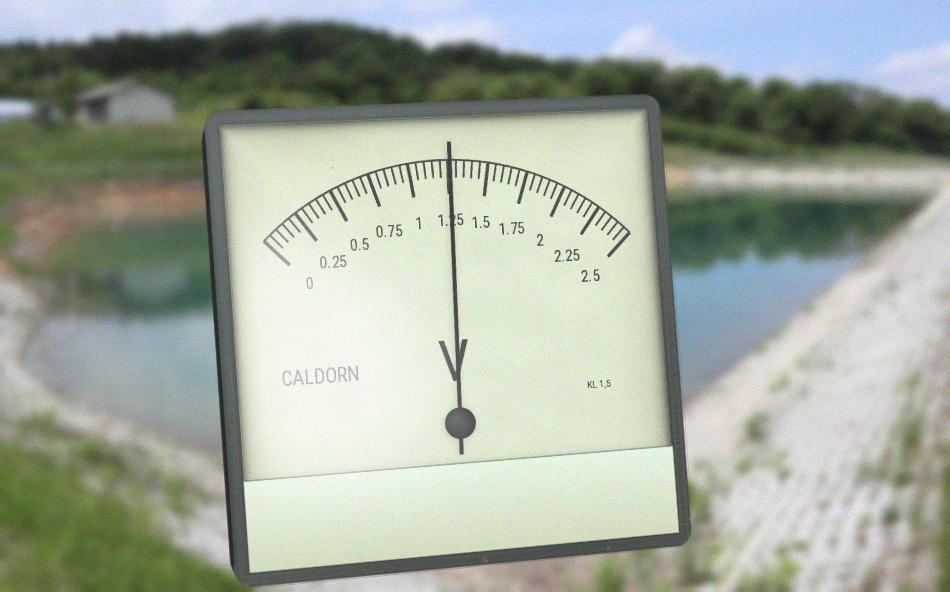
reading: 1.25 (V)
